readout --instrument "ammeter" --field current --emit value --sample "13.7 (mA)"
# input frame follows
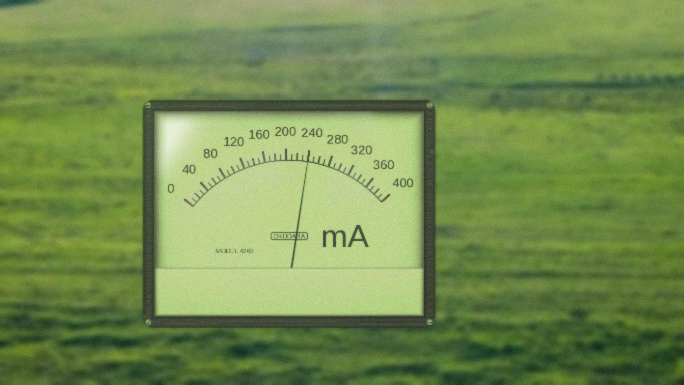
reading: 240 (mA)
